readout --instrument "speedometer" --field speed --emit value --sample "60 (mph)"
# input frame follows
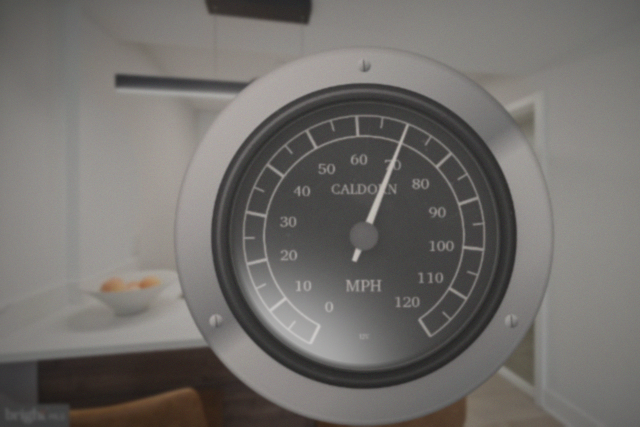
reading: 70 (mph)
